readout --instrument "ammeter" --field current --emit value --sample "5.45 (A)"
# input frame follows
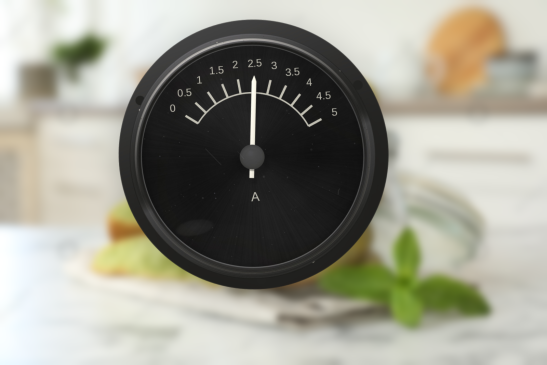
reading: 2.5 (A)
